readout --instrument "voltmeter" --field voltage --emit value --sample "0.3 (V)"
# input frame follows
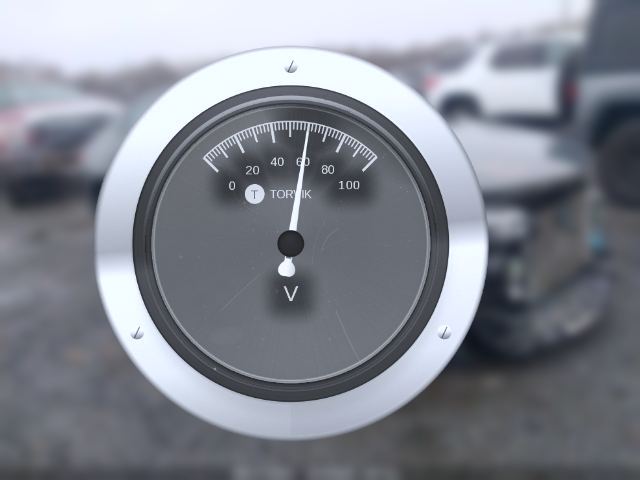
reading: 60 (V)
